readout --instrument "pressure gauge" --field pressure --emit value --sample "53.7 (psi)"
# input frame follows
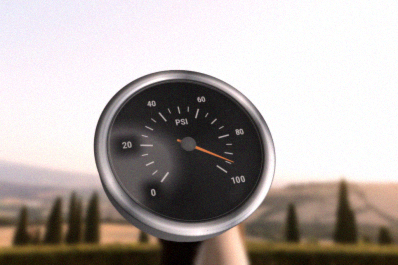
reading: 95 (psi)
